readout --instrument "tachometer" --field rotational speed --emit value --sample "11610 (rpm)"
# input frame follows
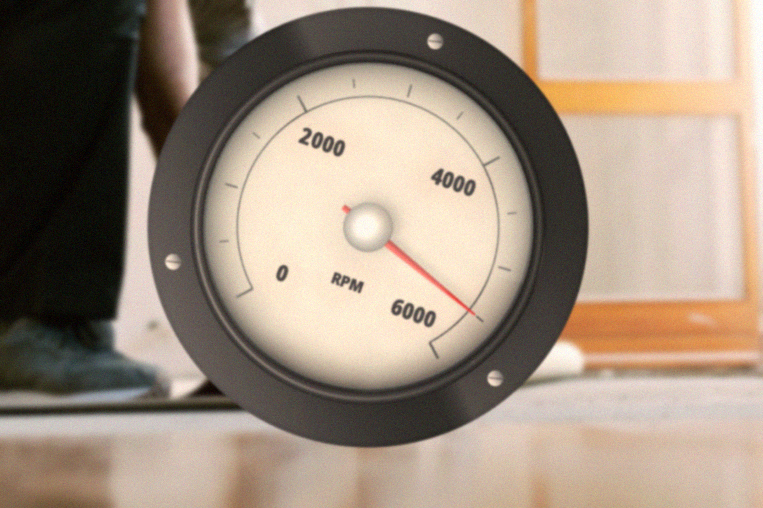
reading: 5500 (rpm)
